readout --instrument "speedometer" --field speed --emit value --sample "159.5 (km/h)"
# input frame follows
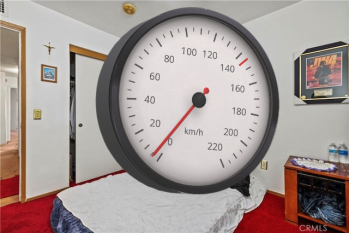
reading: 5 (km/h)
